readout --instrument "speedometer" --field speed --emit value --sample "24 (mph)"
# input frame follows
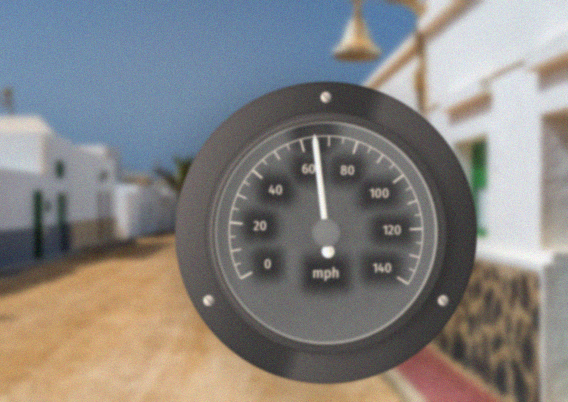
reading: 65 (mph)
